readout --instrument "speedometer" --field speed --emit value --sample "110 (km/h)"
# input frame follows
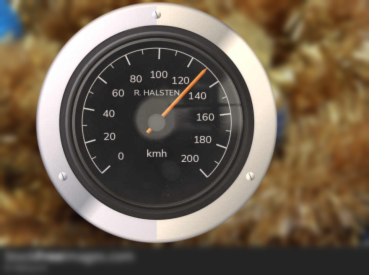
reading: 130 (km/h)
